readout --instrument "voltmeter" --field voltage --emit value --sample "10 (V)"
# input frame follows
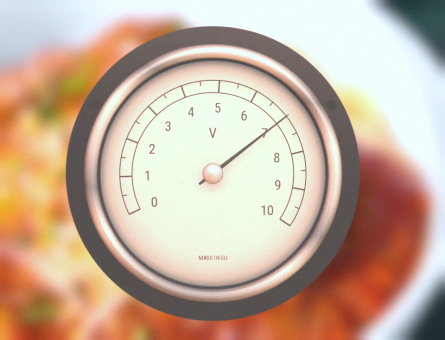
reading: 7 (V)
